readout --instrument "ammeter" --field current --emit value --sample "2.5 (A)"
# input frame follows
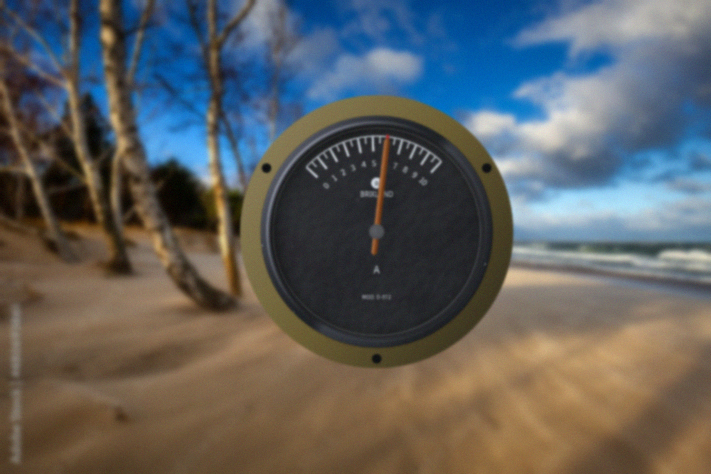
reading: 6 (A)
